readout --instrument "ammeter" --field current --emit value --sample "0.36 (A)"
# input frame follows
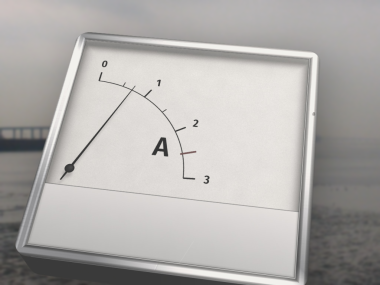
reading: 0.75 (A)
